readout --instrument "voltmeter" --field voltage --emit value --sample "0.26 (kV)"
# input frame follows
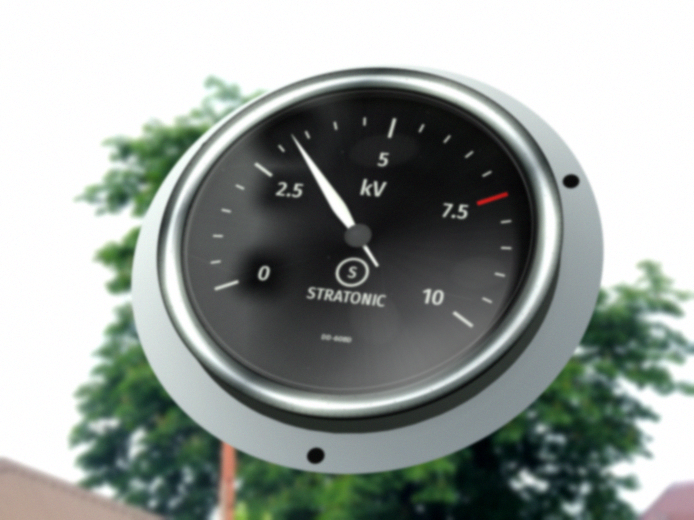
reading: 3.25 (kV)
